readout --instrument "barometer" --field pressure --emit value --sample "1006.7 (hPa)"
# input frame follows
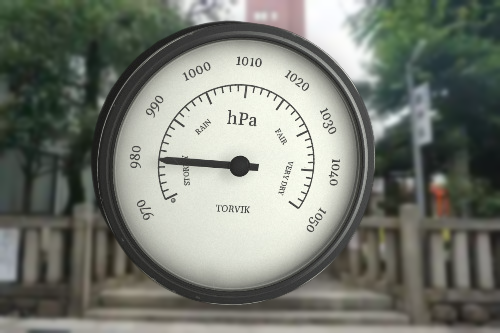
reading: 980 (hPa)
